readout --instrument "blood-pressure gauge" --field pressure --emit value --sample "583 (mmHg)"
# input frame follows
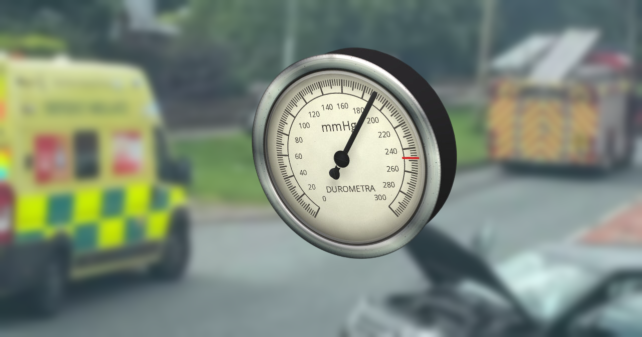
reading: 190 (mmHg)
